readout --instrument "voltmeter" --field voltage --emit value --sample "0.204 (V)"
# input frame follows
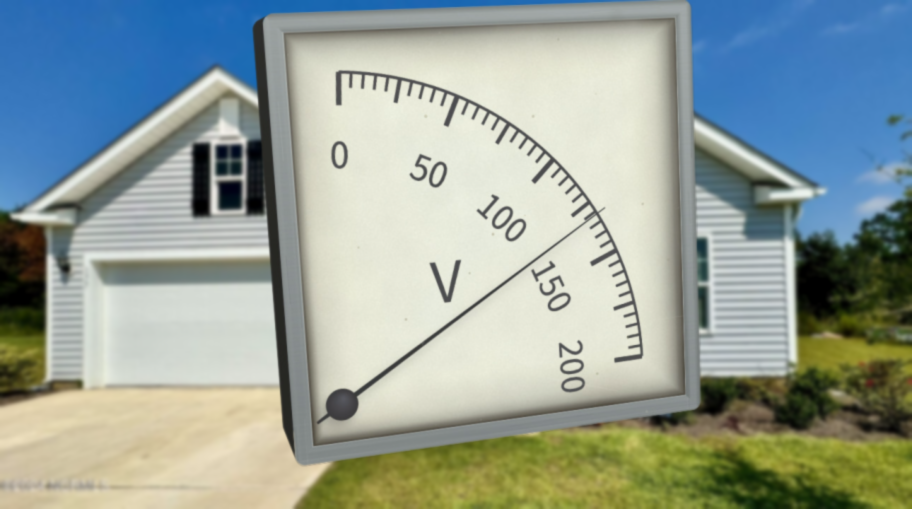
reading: 130 (V)
